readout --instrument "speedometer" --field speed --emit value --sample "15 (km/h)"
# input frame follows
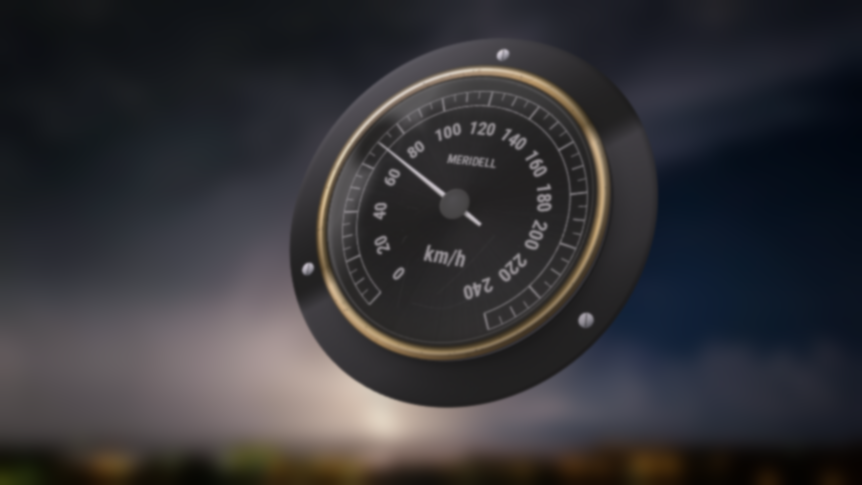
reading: 70 (km/h)
